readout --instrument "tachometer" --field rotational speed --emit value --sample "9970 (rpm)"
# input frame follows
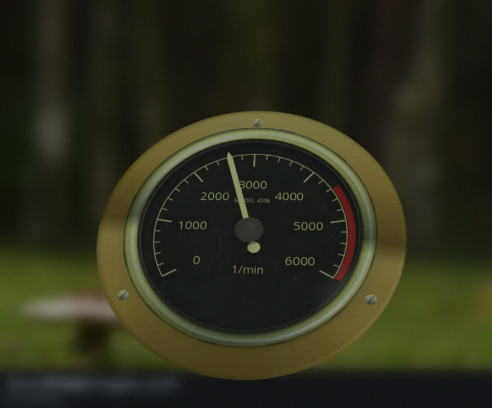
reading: 2600 (rpm)
